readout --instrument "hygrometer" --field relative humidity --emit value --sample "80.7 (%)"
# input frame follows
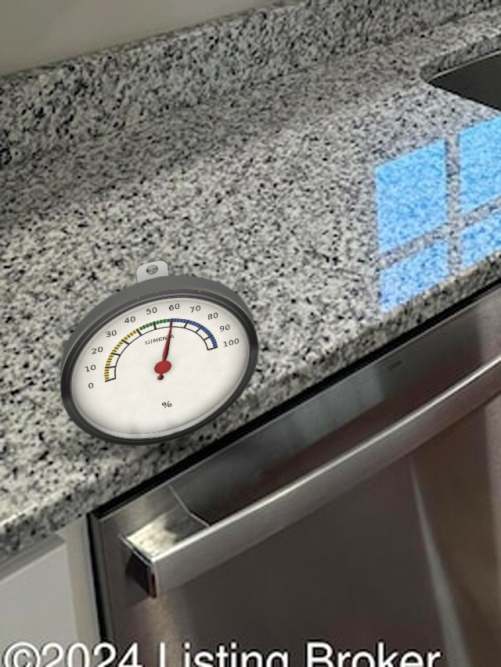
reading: 60 (%)
